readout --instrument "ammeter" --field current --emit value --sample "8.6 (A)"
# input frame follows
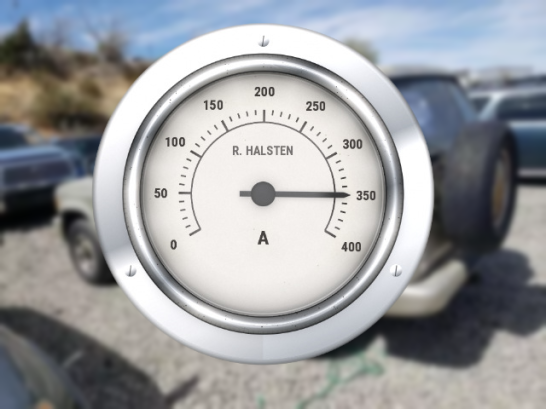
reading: 350 (A)
